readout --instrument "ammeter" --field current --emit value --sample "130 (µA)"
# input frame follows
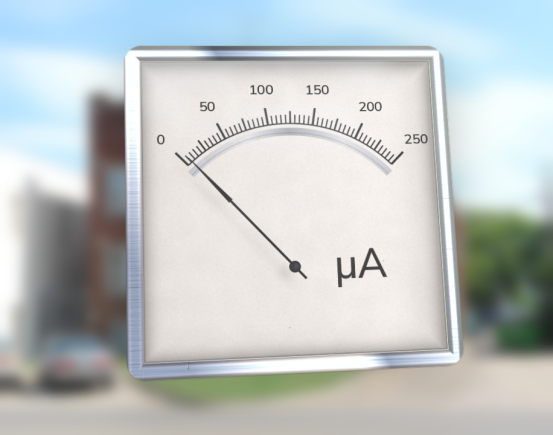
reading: 5 (µA)
